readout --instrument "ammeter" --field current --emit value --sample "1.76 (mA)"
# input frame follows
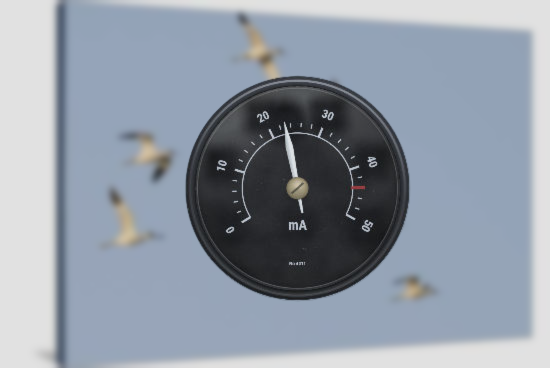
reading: 23 (mA)
